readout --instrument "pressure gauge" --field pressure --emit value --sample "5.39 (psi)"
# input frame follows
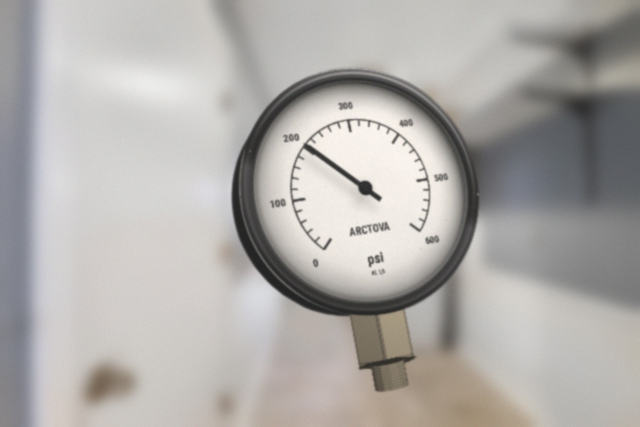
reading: 200 (psi)
